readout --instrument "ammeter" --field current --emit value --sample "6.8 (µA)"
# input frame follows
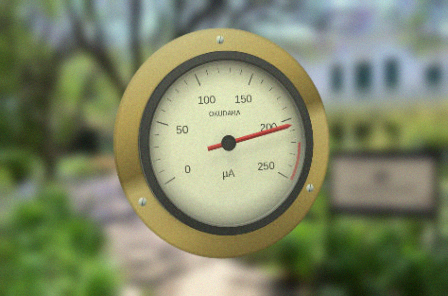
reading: 205 (µA)
